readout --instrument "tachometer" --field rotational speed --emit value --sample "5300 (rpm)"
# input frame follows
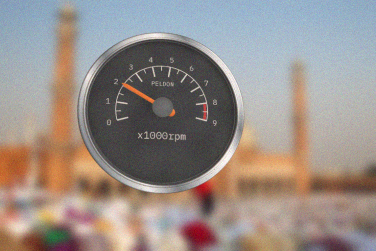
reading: 2000 (rpm)
